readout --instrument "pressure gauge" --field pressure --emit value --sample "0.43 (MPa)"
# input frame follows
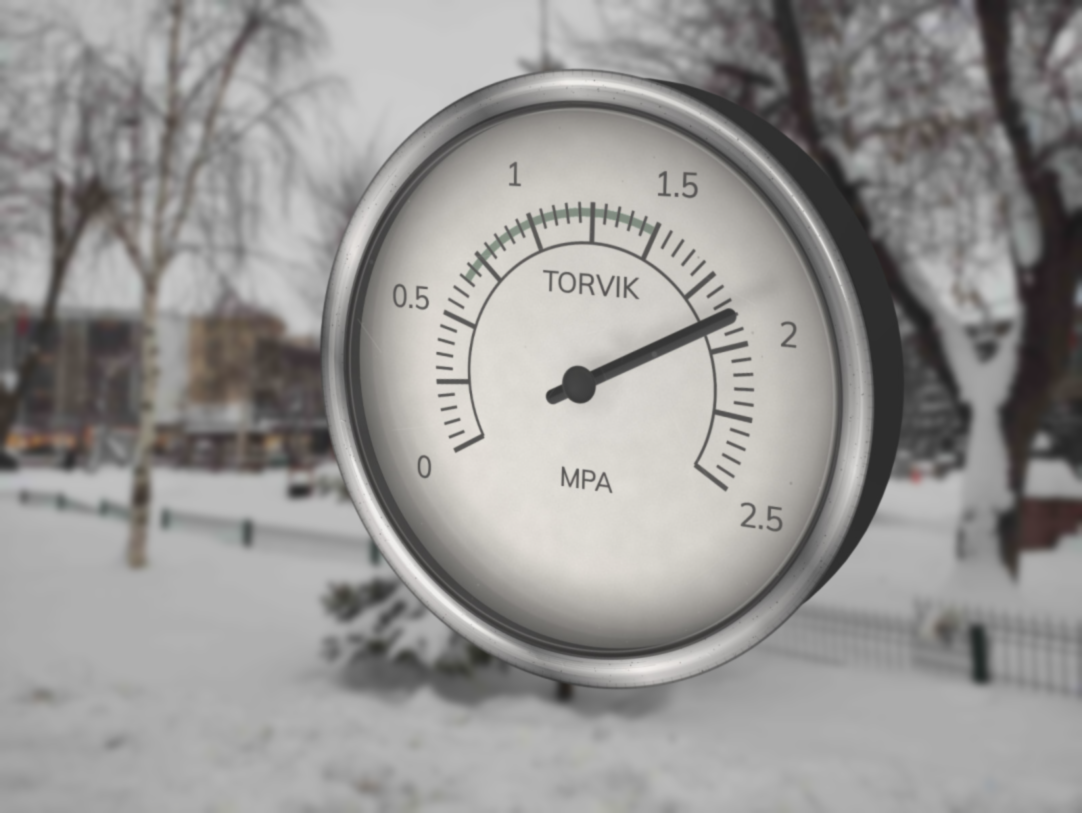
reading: 1.9 (MPa)
